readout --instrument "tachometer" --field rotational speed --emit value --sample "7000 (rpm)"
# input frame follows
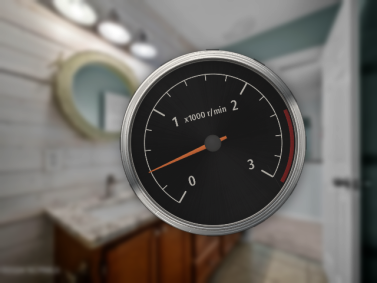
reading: 400 (rpm)
